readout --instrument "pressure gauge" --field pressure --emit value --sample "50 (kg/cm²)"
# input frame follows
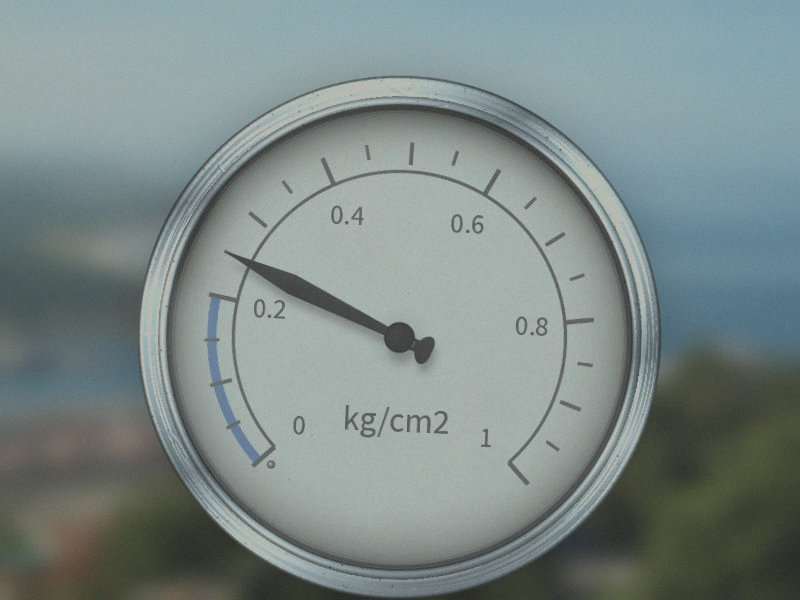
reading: 0.25 (kg/cm²)
